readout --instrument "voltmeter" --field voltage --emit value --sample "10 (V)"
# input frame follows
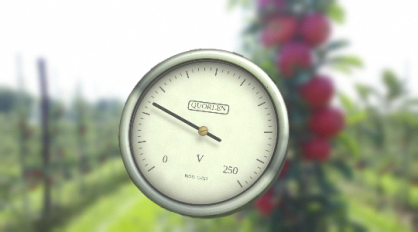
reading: 60 (V)
